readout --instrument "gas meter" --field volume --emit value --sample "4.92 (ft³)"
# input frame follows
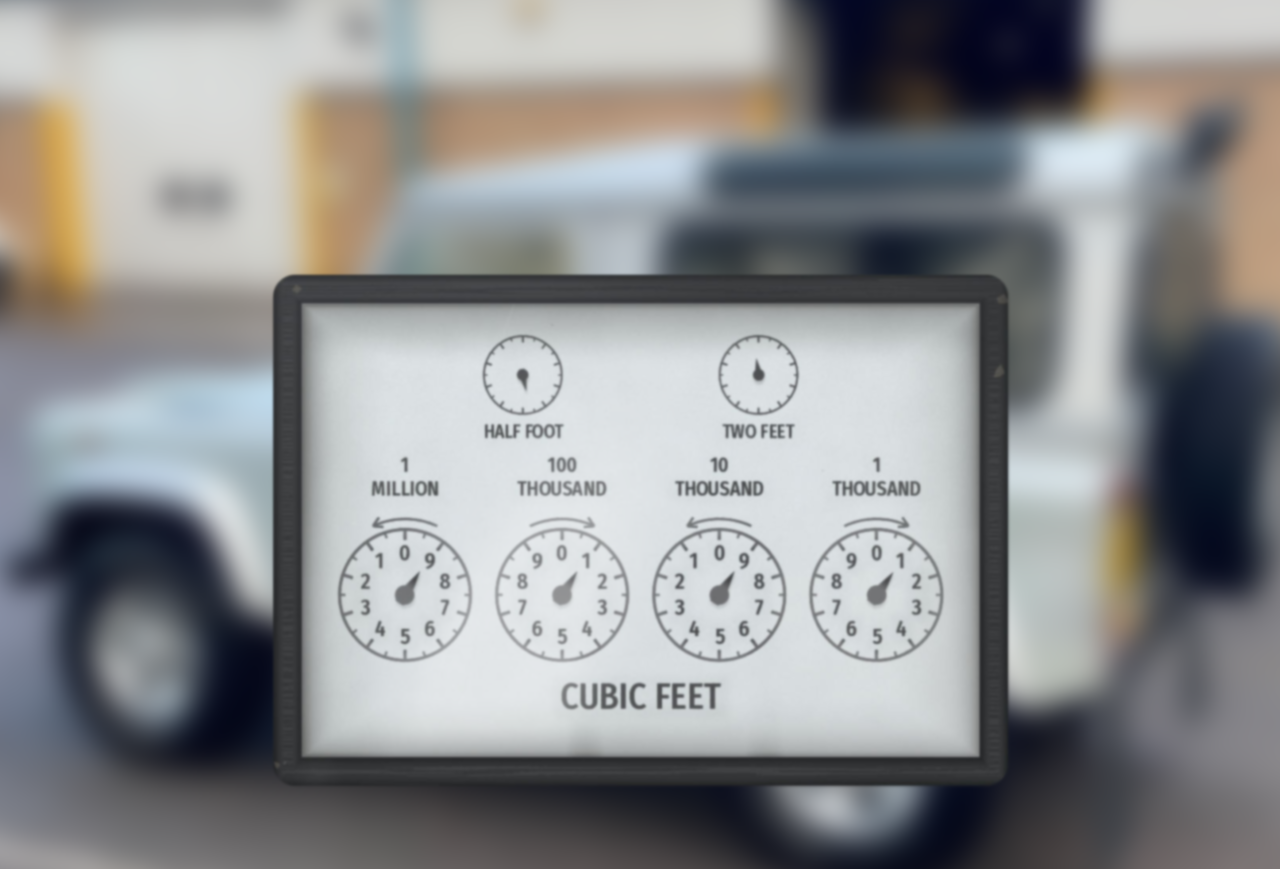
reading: 909100 (ft³)
